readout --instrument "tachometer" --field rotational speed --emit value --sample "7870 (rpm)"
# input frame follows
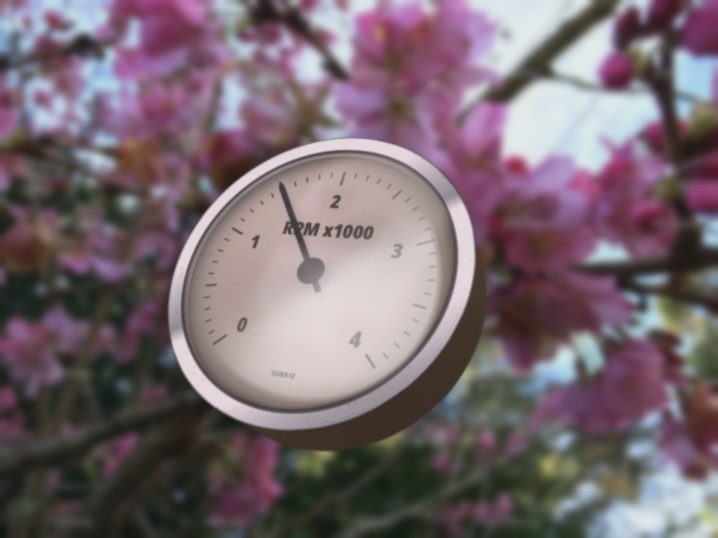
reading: 1500 (rpm)
